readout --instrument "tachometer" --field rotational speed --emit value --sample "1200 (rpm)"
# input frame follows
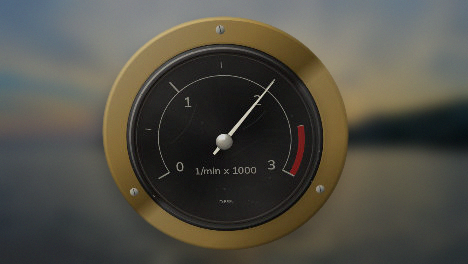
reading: 2000 (rpm)
